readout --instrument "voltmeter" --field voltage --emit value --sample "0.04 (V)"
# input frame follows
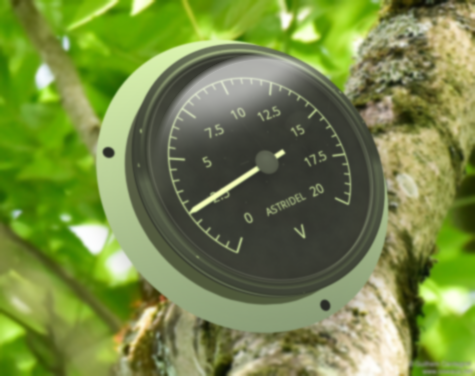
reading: 2.5 (V)
